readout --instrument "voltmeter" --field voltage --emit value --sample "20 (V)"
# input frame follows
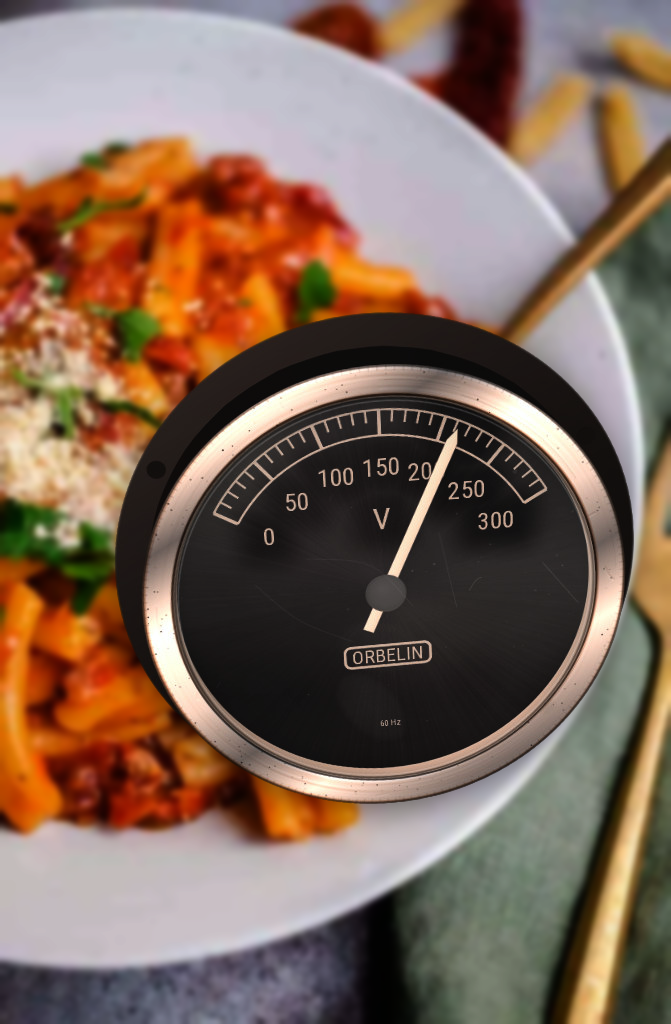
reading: 210 (V)
